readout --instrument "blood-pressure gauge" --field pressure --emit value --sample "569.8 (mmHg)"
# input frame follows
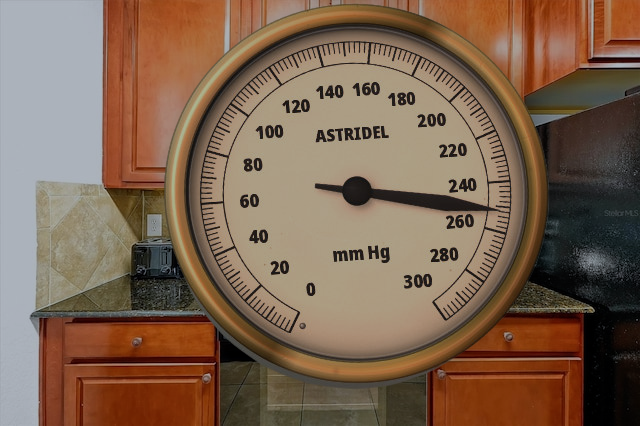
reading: 252 (mmHg)
